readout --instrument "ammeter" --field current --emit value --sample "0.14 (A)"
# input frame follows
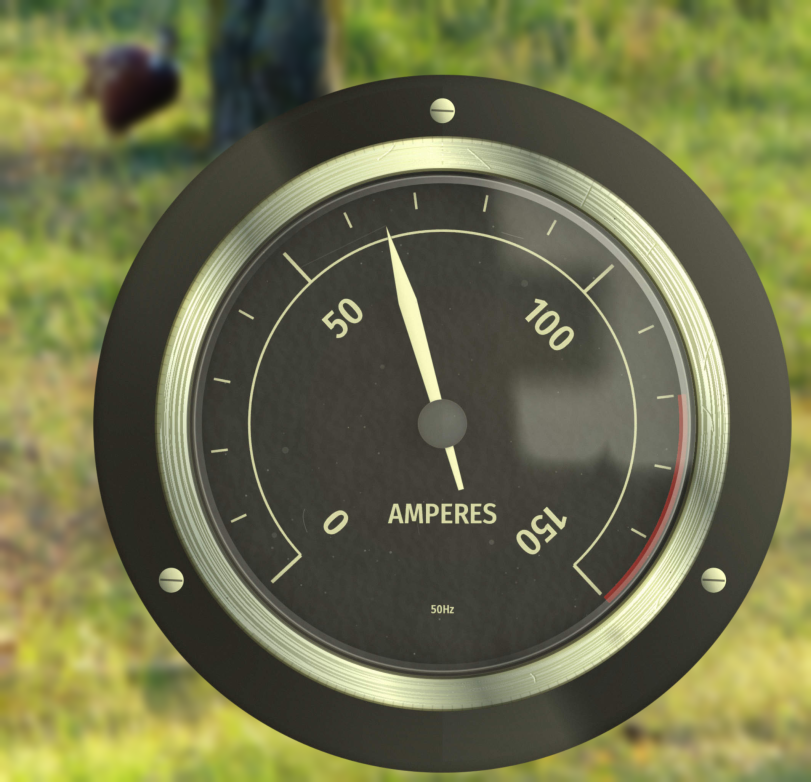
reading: 65 (A)
